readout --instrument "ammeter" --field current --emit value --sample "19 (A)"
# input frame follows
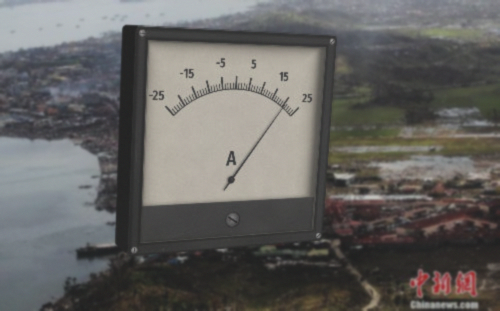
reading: 20 (A)
